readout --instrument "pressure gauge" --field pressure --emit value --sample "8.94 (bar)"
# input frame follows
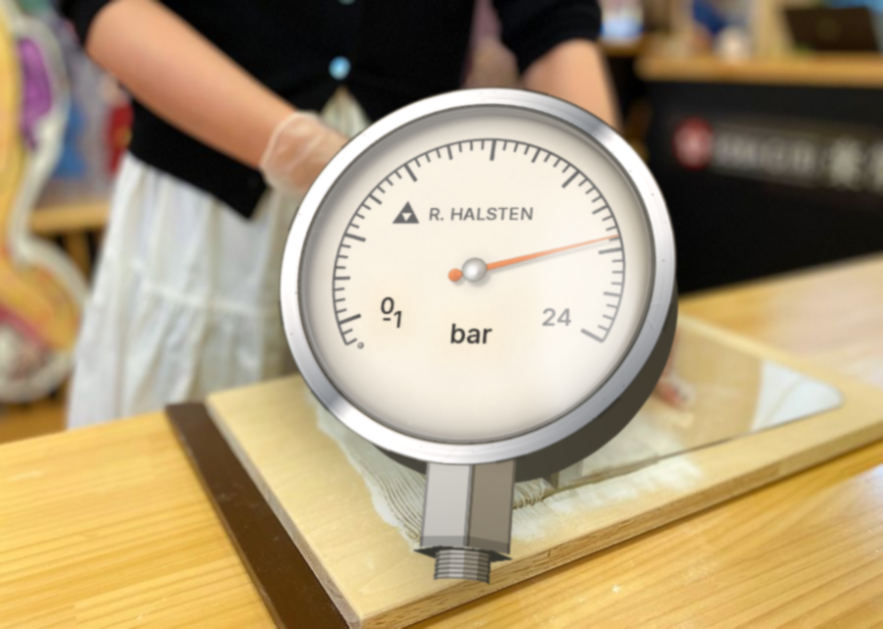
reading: 19.5 (bar)
